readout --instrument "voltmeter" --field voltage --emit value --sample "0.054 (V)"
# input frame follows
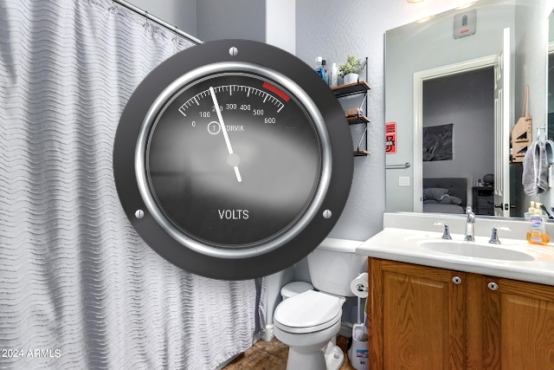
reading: 200 (V)
